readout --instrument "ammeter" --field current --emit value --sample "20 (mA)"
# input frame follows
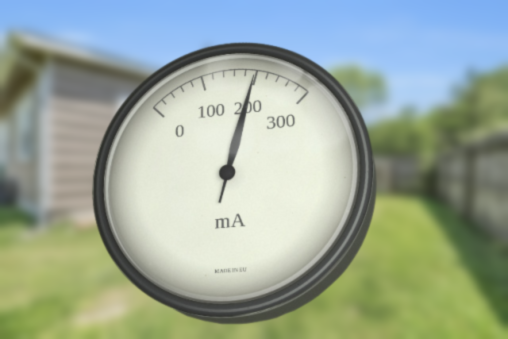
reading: 200 (mA)
